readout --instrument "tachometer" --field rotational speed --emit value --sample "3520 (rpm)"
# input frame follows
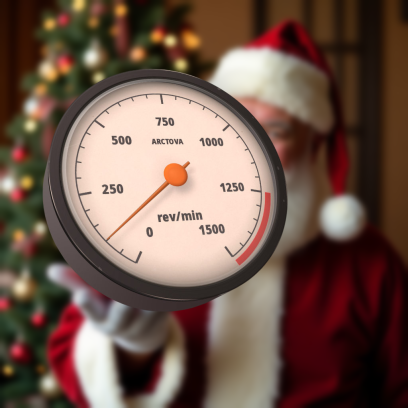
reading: 100 (rpm)
